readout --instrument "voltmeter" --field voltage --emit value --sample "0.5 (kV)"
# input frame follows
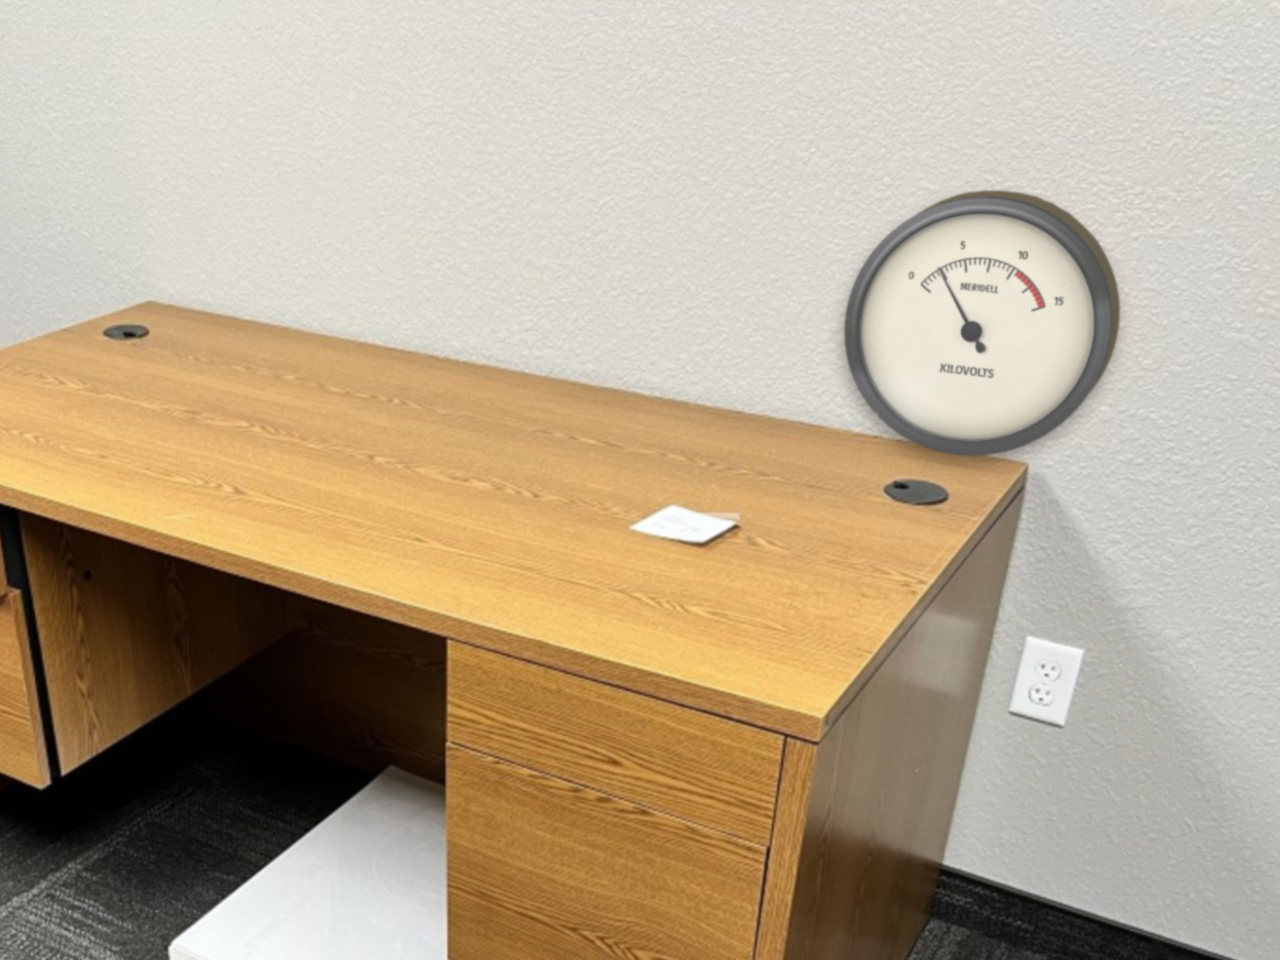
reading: 2.5 (kV)
